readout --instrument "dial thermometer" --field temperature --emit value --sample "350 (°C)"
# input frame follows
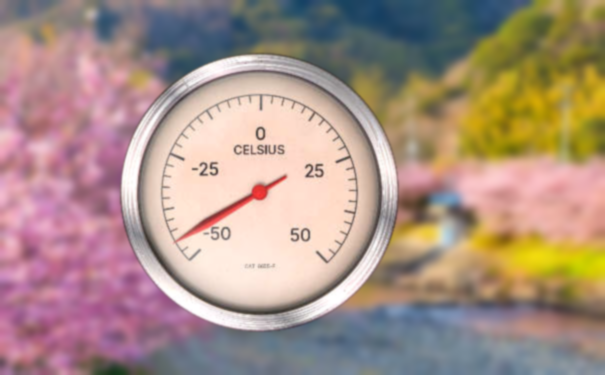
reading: -45 (°C)
